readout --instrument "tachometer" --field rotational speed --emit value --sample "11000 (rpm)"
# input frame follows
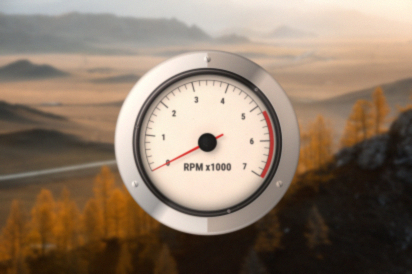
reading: 0 (rpm)
